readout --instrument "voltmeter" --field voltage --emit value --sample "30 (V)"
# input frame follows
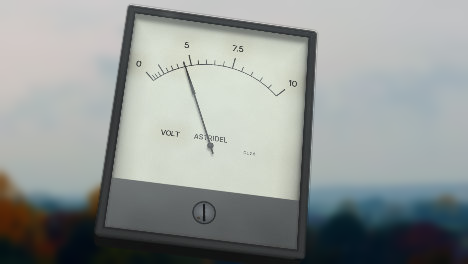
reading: 4.5 (V)
